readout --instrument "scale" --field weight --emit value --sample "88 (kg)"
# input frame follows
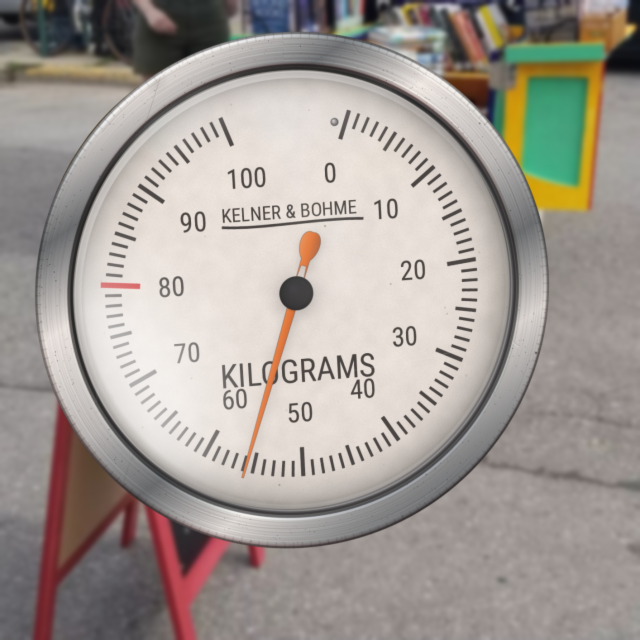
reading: 56 (kg)
